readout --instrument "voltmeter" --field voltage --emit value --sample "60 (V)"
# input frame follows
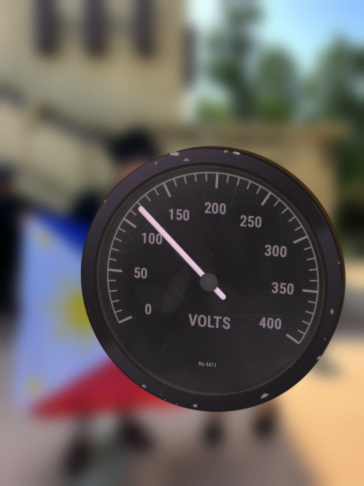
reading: 120 (V)
